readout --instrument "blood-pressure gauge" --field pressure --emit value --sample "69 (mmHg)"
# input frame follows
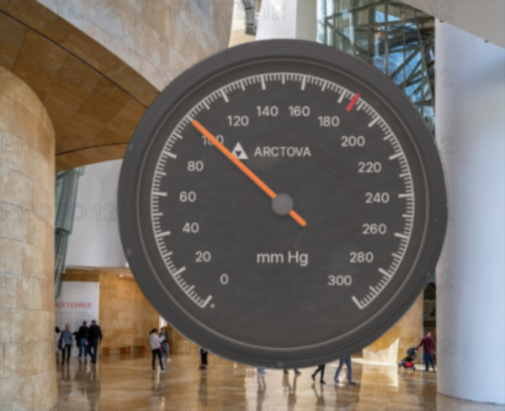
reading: 100 (mmHg)
